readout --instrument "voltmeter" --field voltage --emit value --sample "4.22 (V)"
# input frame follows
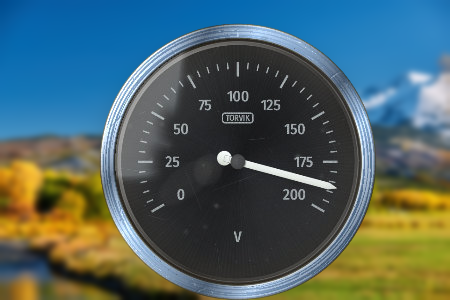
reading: 187.5 (V)
